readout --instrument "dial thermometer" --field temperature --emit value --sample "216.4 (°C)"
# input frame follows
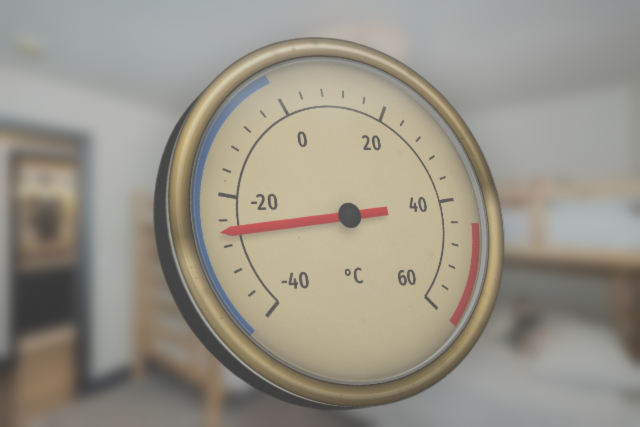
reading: -26 (°C)
